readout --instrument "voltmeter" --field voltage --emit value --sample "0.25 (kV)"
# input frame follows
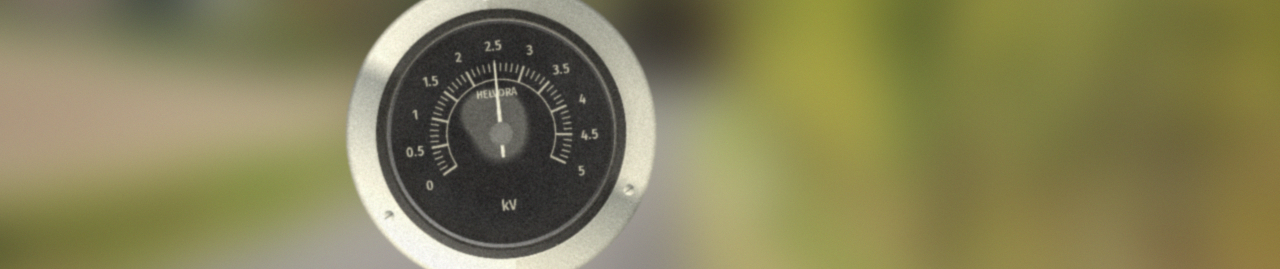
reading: 2.5 (kV)
